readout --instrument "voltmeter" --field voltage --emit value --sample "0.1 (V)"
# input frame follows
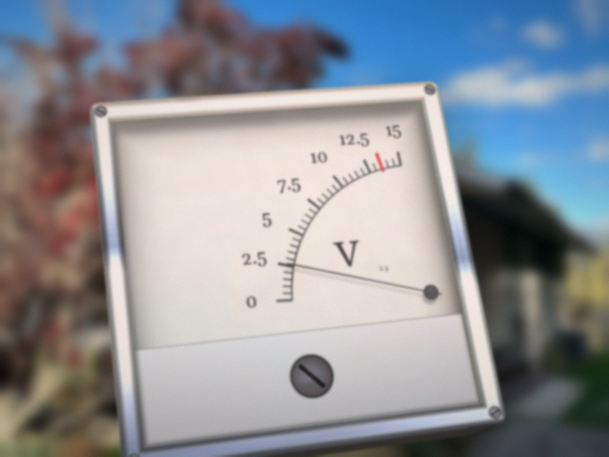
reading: 2.5 (V)
